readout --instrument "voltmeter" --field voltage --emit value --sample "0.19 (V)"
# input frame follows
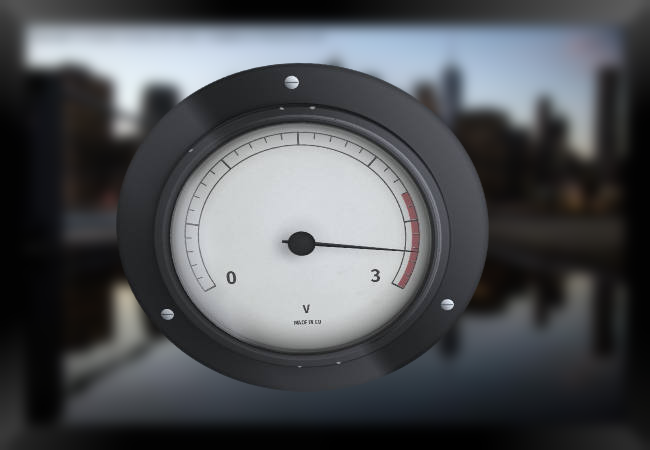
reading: 2.7 (V)
